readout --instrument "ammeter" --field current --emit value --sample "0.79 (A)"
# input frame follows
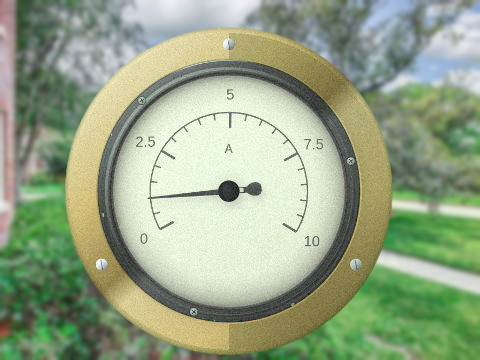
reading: 1 (A)
